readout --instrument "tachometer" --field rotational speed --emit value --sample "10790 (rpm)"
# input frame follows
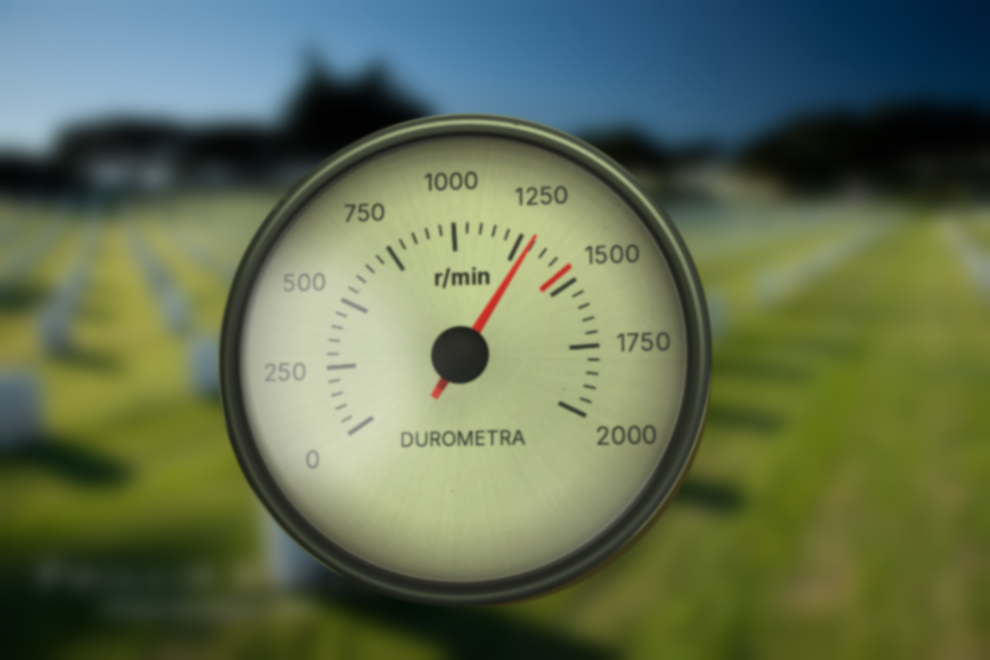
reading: 1300 (rpm)
